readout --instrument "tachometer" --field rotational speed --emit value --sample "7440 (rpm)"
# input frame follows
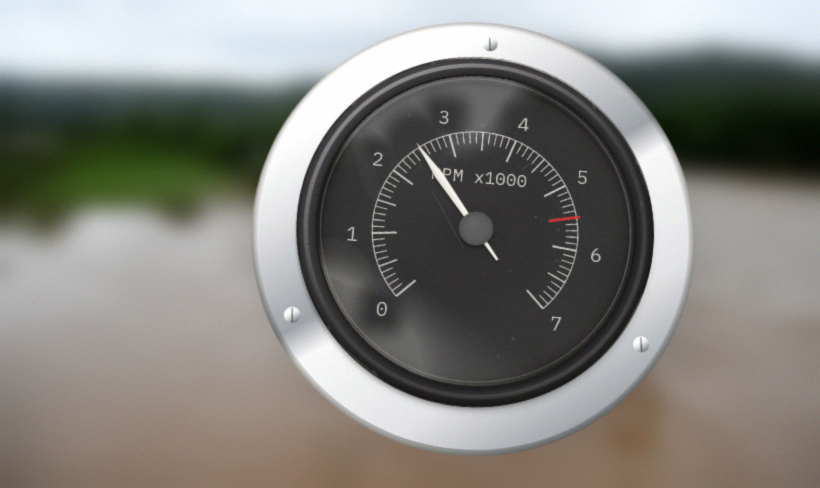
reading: 2500 (rpm)
